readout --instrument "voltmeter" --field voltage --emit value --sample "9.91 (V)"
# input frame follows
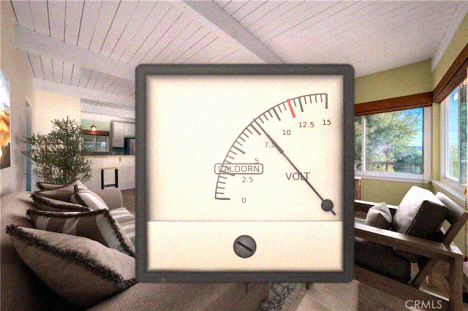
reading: 8 (V)
